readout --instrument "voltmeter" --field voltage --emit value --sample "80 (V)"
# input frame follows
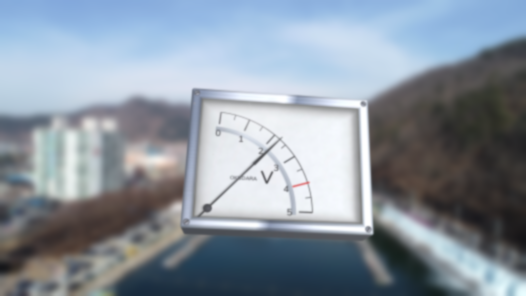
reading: 2.25 (V)
